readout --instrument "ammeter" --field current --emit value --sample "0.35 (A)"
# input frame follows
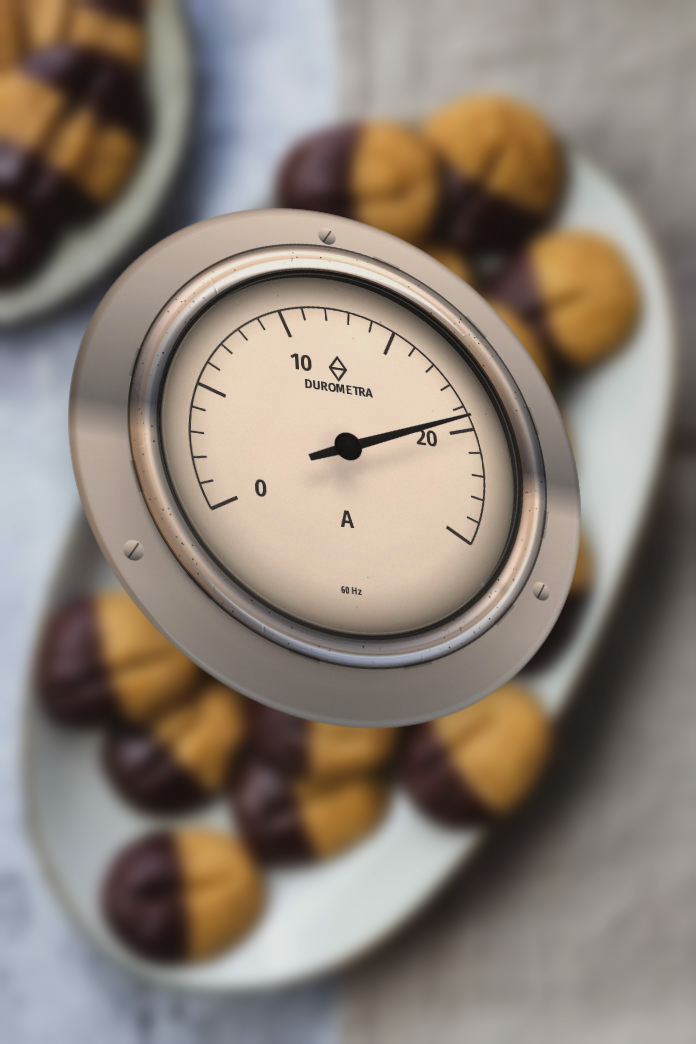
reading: 19.5 (A)
